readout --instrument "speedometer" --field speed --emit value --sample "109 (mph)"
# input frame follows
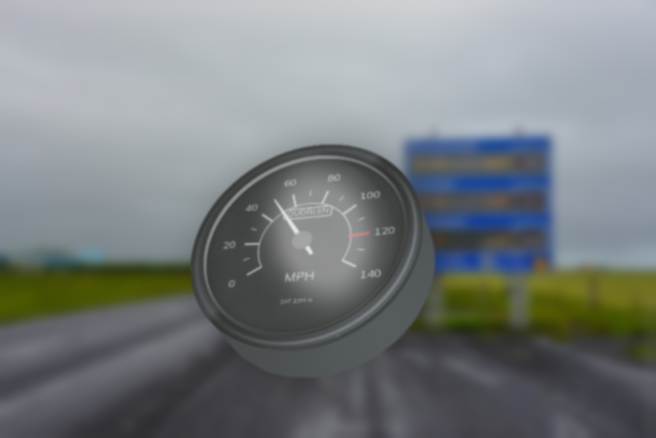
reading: 50 (mph)
